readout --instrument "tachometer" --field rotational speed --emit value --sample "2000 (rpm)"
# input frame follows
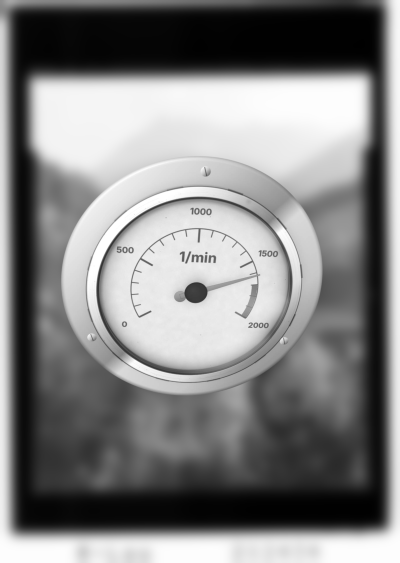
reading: 1600 (rpm)
